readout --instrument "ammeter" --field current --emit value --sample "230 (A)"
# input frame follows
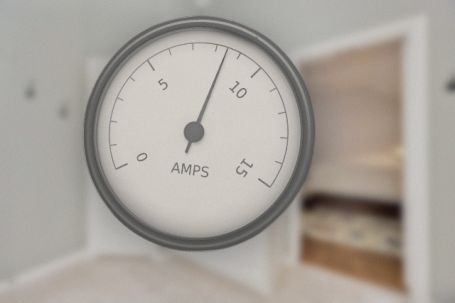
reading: 8.5 (A)
